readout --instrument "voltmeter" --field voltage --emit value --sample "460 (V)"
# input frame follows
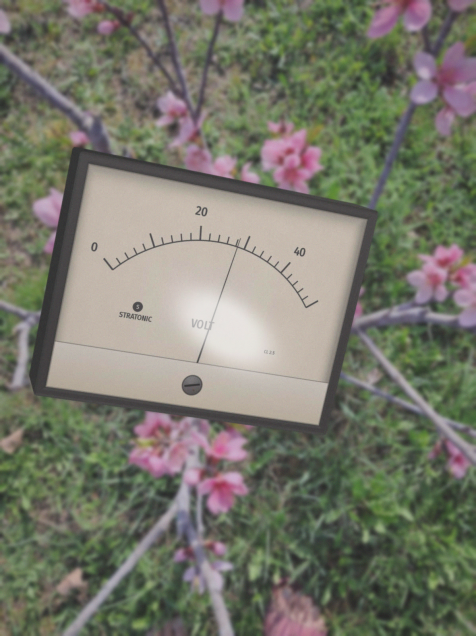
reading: 28 (V)
